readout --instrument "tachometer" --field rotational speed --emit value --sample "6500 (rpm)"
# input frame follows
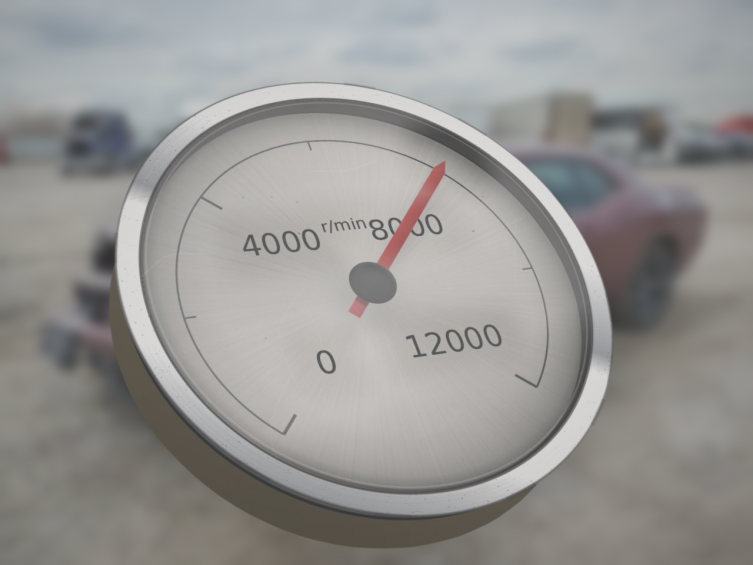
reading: 8000 (rpm)
